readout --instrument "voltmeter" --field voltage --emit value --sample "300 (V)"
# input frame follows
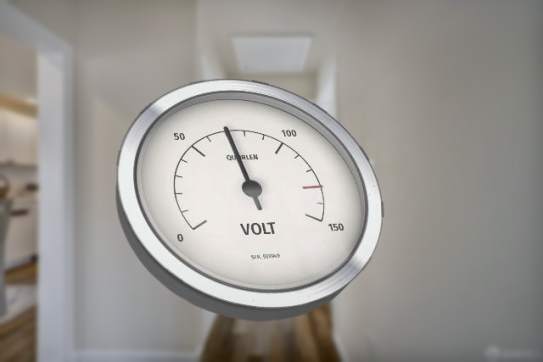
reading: 70 (V)
